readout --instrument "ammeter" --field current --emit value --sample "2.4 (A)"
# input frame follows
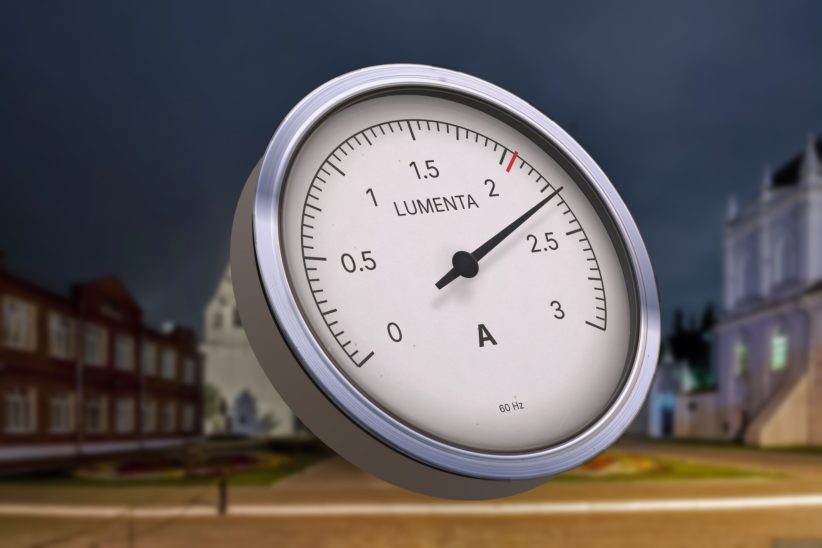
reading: 2.3 (A)
